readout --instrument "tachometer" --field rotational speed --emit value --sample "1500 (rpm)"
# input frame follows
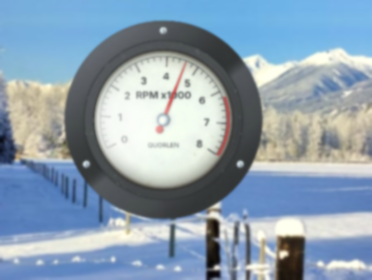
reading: 4600 (rpm)
